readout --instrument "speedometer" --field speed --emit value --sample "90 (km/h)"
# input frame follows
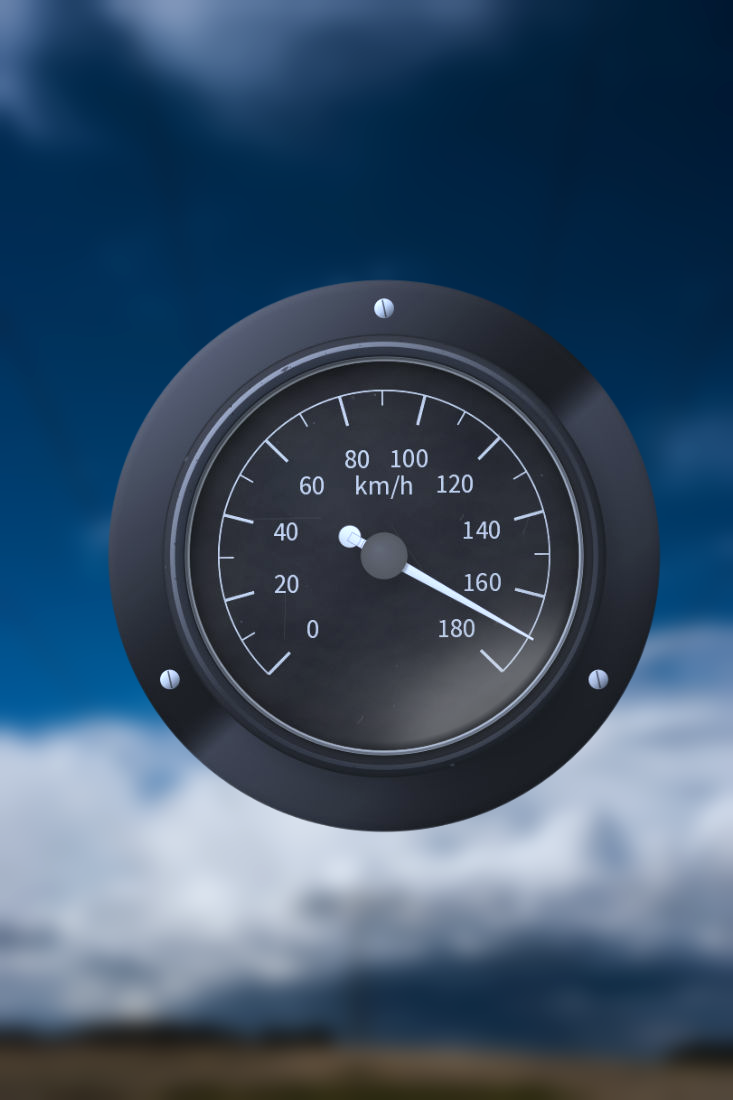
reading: 170 (km/h)
